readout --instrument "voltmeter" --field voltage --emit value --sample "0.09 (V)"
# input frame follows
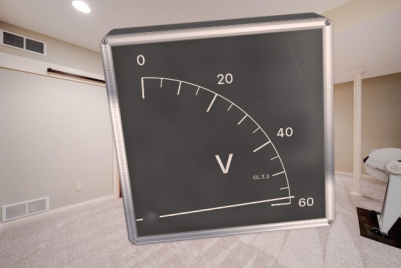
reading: 57.5 (V)
